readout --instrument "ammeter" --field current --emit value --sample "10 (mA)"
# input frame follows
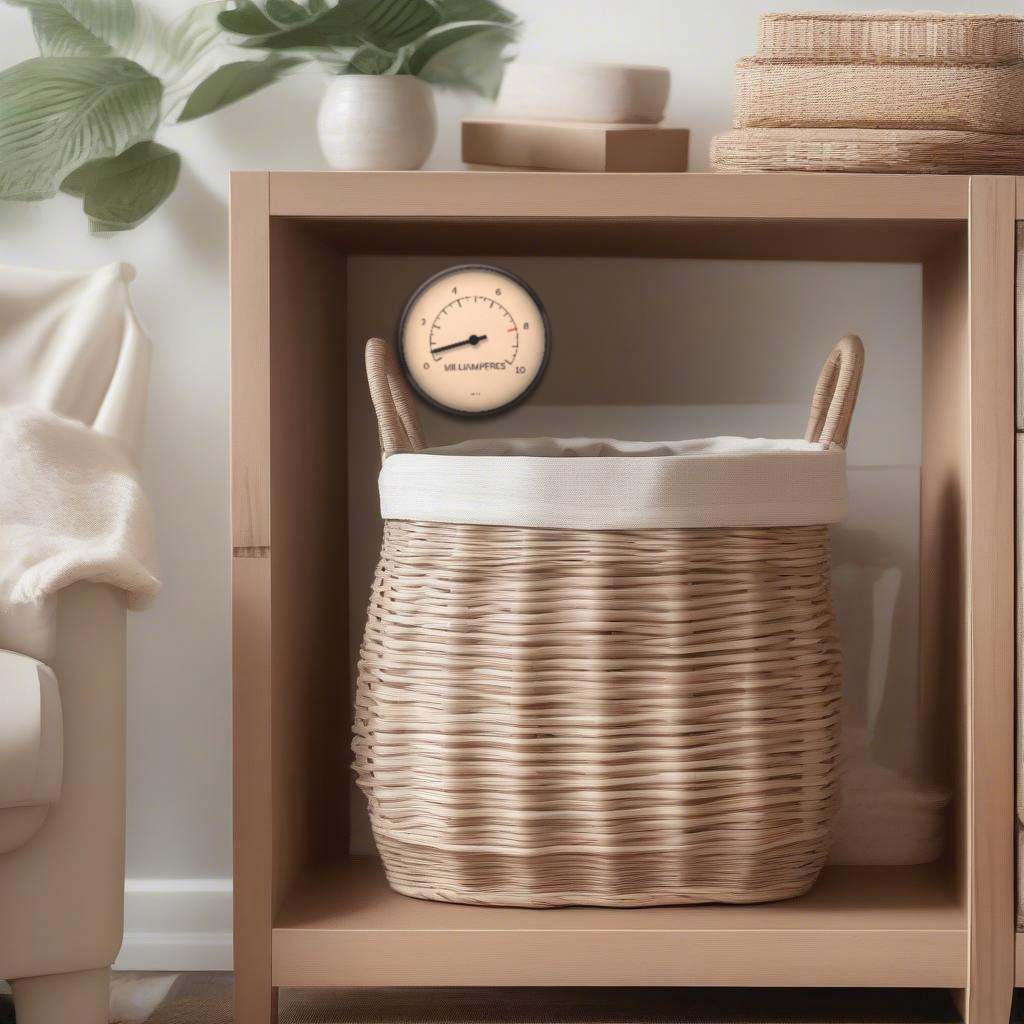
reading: 0.5 (mA)
